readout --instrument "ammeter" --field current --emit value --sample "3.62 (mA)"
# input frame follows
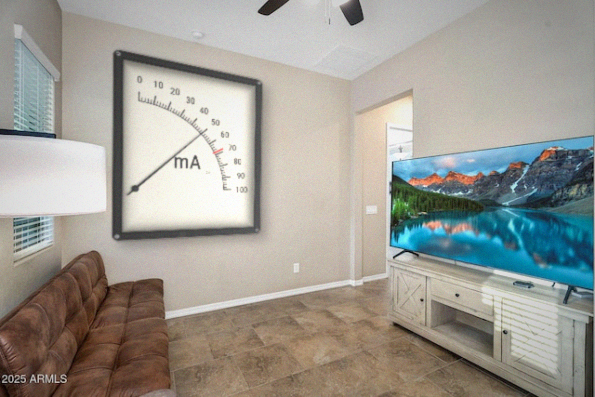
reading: 50 (mA)
